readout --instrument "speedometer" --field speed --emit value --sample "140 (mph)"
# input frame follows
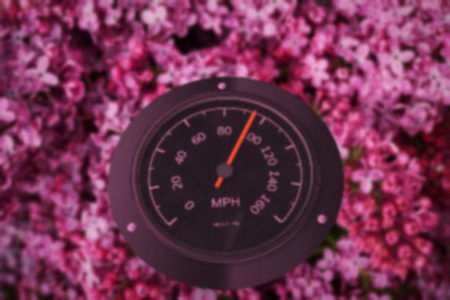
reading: 95 (mph)
